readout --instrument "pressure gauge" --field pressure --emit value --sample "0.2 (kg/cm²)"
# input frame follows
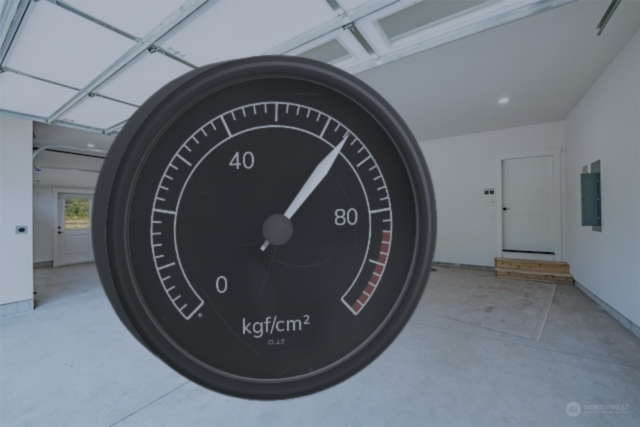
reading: 64 (kg/cm²)
